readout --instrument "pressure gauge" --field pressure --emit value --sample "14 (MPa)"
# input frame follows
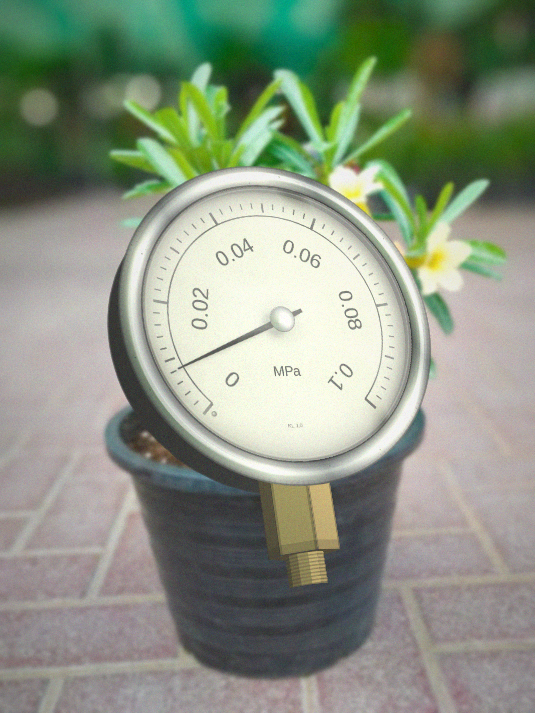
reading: 0.008 (MPa)
